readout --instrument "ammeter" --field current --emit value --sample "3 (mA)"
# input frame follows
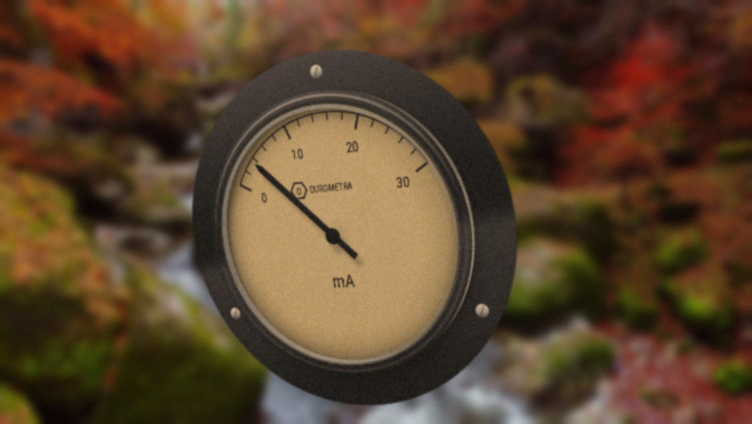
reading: 4 (mA)
